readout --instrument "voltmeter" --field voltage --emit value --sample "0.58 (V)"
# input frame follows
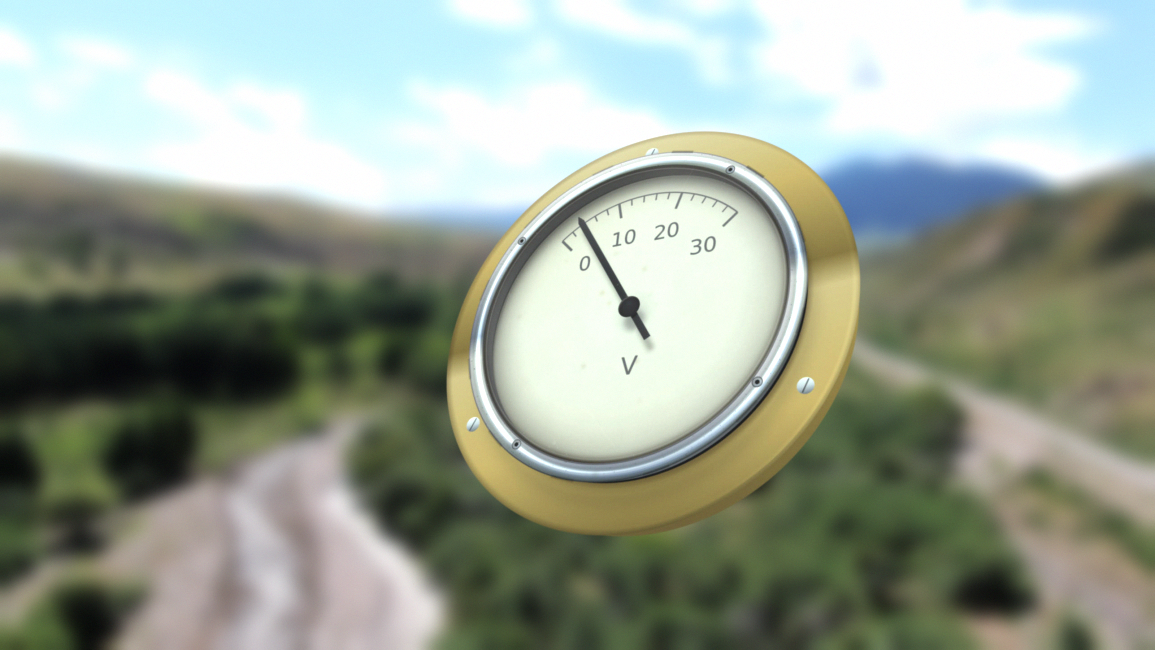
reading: 4 (V)
